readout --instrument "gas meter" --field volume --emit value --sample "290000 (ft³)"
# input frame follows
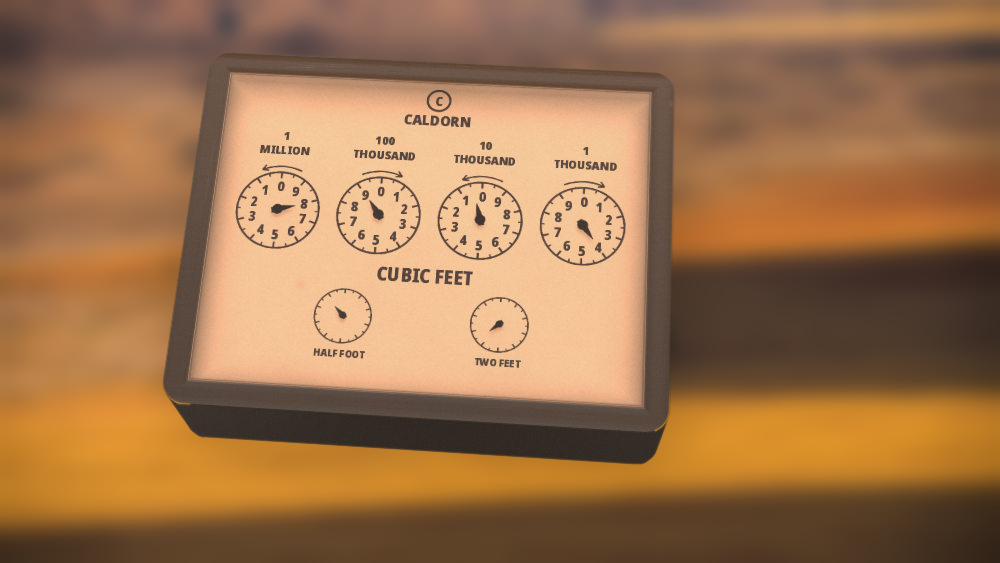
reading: 790400 (ft³)
